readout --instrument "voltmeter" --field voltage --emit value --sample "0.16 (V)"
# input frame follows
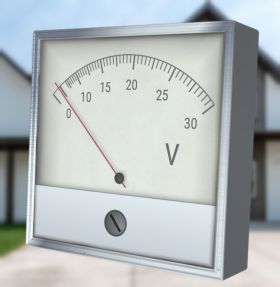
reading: 5 (V)
